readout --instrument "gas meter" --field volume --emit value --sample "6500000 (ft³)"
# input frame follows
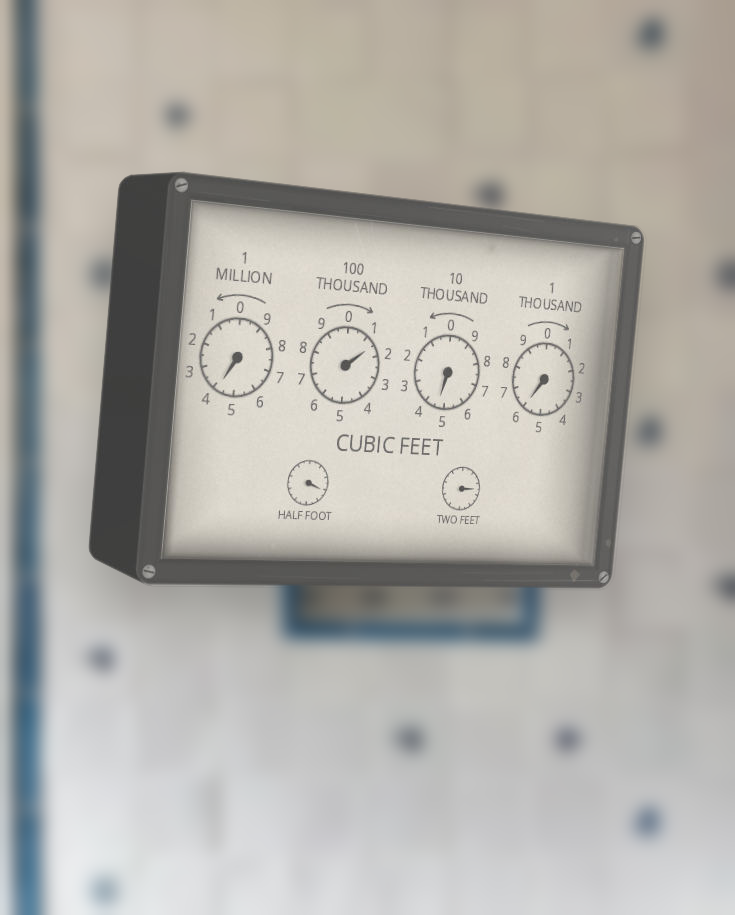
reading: 414600 (ft³)
